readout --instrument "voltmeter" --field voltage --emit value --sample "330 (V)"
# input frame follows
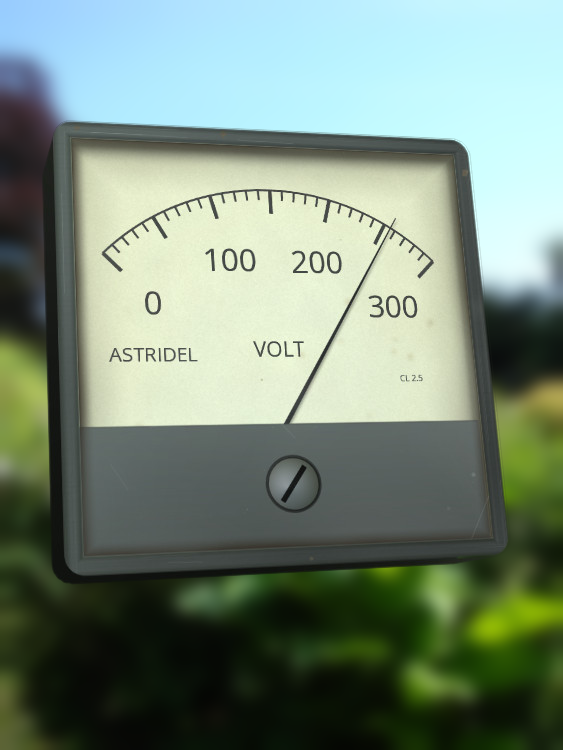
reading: 255 (V)
